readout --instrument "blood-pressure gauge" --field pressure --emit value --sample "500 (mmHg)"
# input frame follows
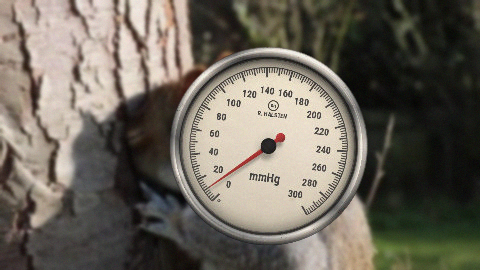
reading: 10 (mmHg)
